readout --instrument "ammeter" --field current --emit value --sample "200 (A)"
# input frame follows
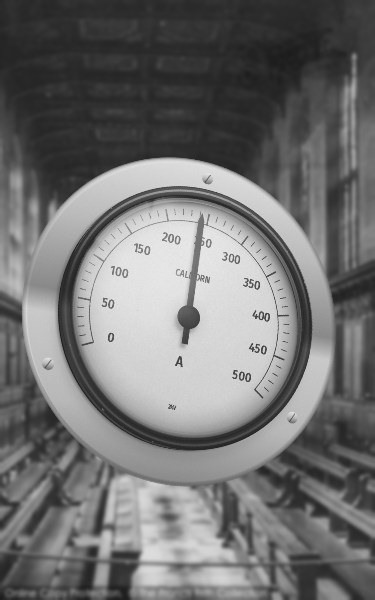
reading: 240 (A)
